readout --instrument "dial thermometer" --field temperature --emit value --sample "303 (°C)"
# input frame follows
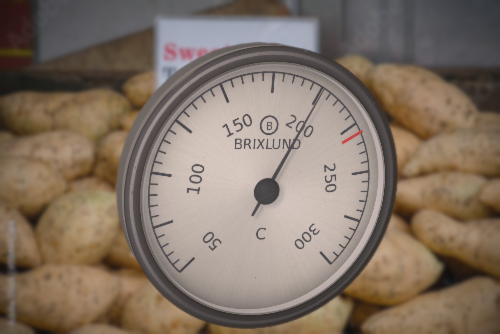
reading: 200 (°C)
